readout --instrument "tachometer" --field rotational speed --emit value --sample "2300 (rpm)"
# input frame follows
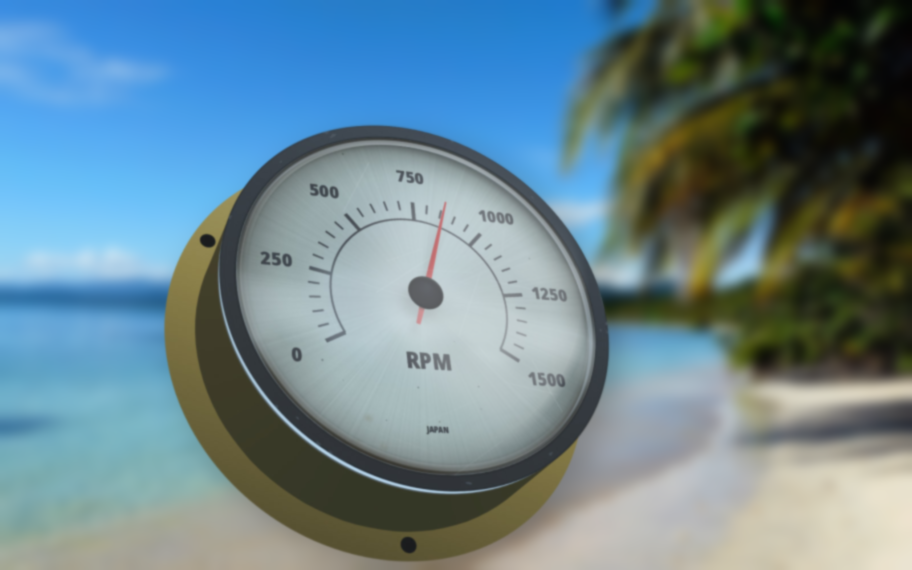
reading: 850 (rpm)
